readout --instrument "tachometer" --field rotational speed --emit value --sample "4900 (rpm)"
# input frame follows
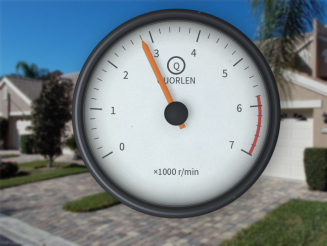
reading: 2800 (rpm)
